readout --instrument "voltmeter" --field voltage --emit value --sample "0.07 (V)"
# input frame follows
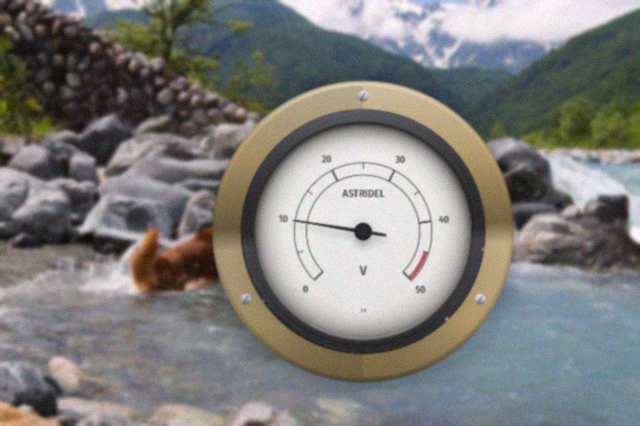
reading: 10 (V)
